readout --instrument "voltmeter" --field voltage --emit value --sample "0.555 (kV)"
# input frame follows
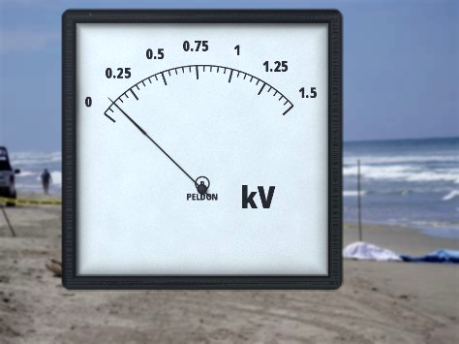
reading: 0.1 (kV)
